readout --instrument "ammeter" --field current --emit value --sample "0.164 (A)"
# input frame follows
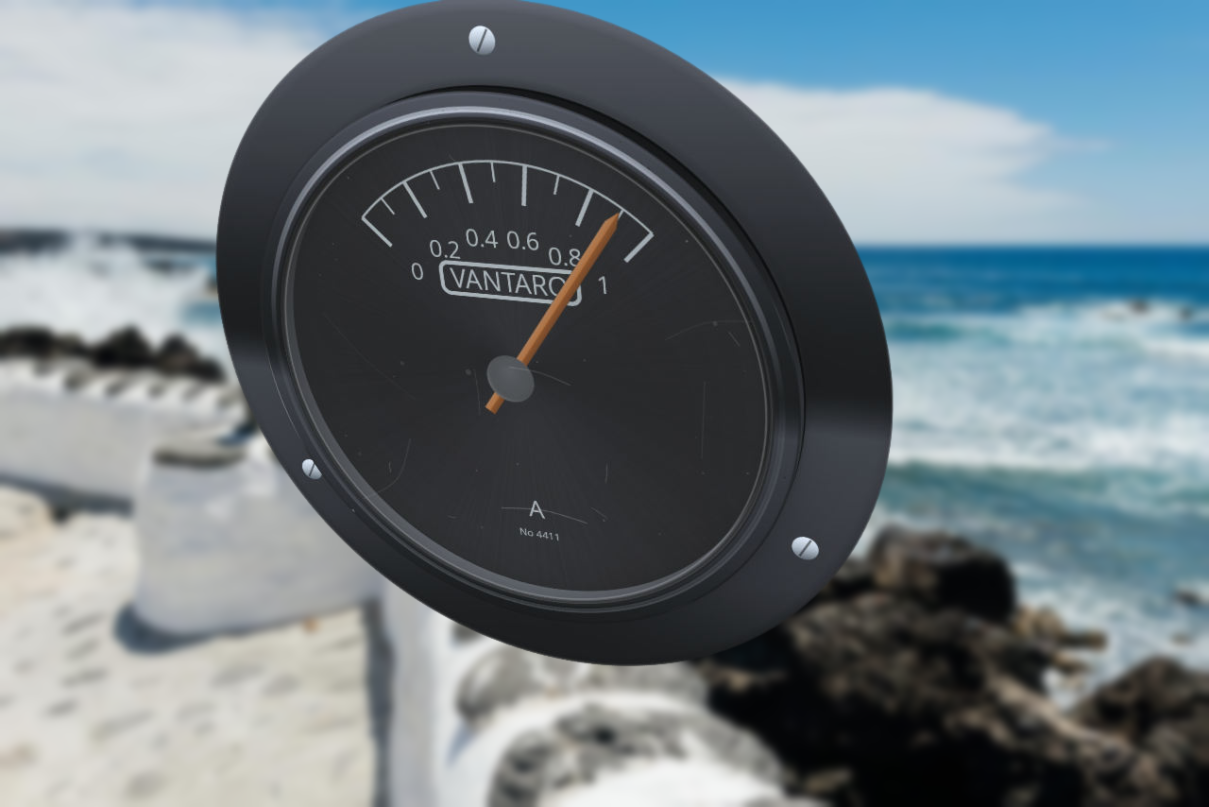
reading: 0.9 (A)
